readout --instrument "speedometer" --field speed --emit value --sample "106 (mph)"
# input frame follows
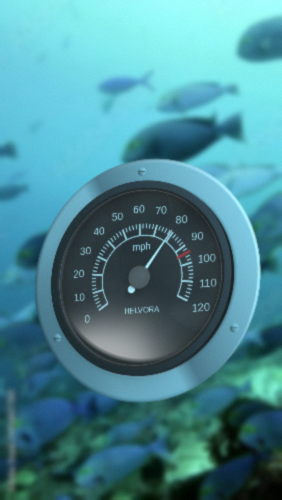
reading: 80 (mph)
